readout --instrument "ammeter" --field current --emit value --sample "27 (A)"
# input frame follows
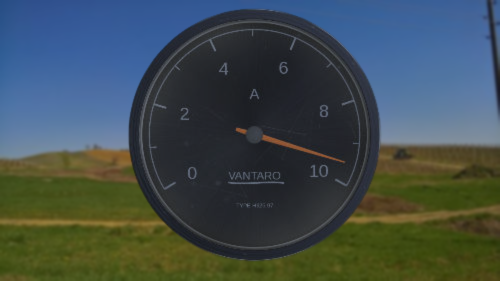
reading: 9.5 (A)
